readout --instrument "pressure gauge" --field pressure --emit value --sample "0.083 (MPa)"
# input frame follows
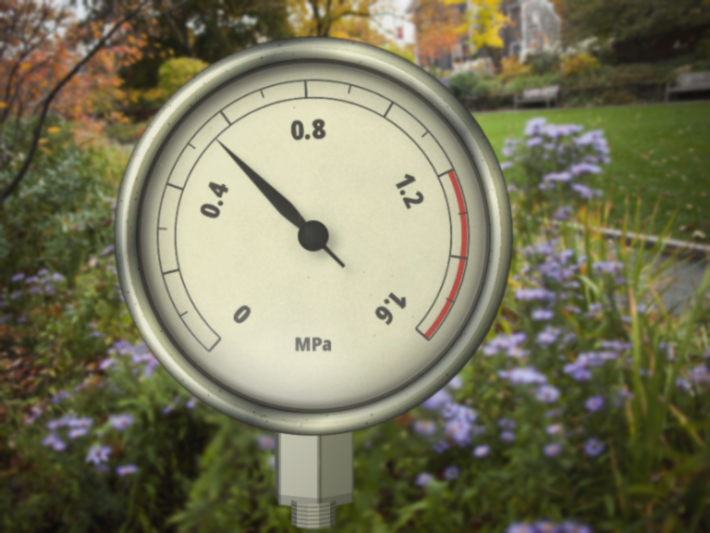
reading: 0.55 (MPa)
